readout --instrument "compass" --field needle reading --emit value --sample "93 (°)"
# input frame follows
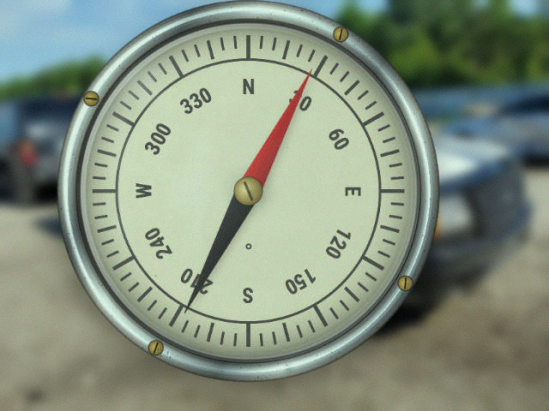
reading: 27.5 (°)
